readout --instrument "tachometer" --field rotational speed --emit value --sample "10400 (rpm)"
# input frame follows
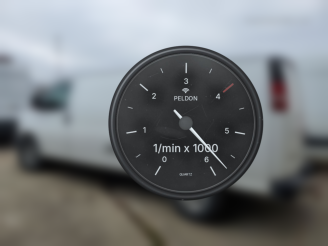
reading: 5750 (rpm)
